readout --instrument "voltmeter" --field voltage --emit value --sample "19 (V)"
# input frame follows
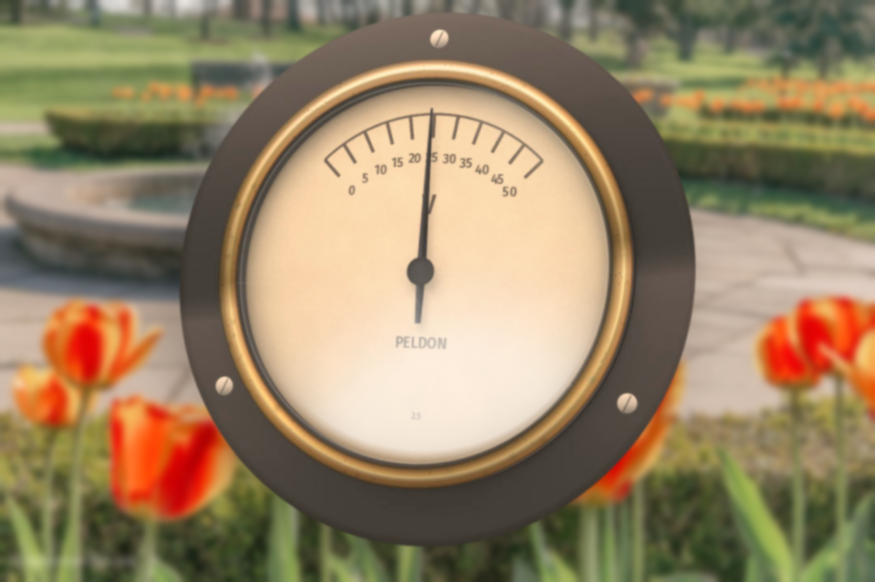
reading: 25 (V)
